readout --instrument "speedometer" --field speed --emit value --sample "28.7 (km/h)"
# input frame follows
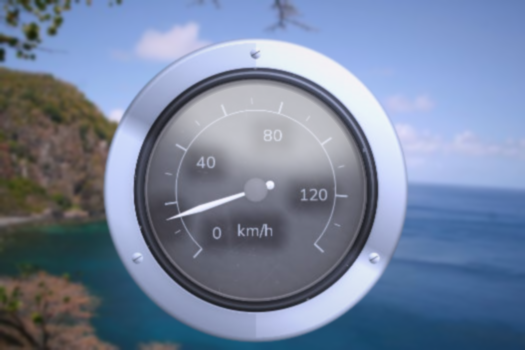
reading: 15 (km/h)
